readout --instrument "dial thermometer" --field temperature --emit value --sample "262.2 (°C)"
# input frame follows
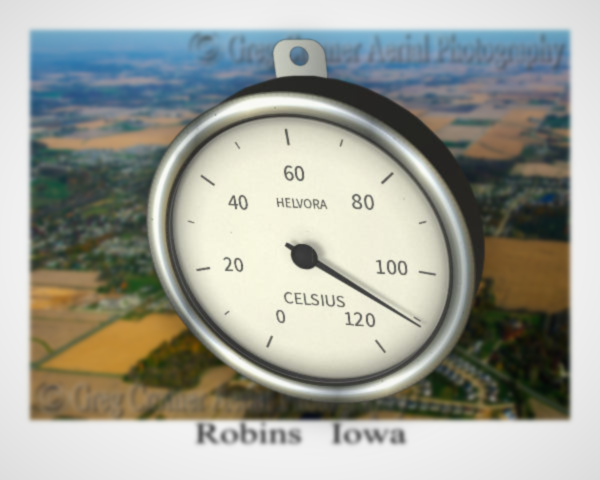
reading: 110 (°C)
